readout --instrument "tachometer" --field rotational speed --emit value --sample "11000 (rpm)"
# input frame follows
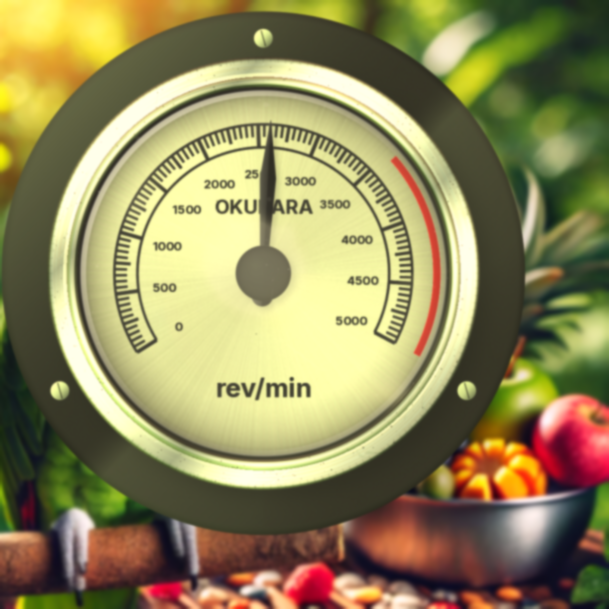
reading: 2600 (rpm)
